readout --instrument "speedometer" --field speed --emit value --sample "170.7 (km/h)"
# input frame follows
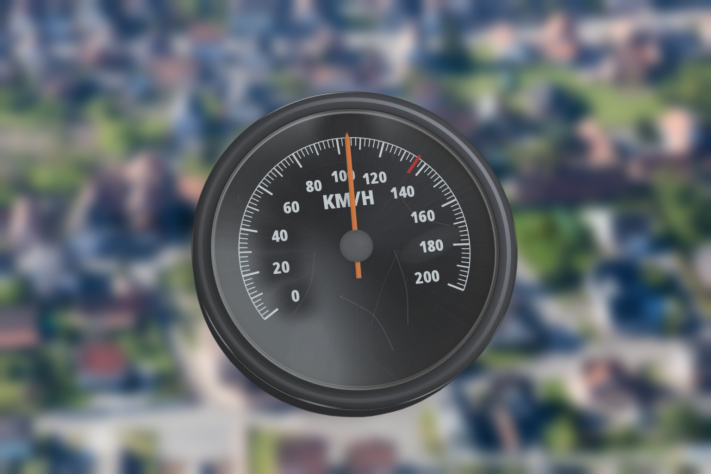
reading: 104 (km/h)
